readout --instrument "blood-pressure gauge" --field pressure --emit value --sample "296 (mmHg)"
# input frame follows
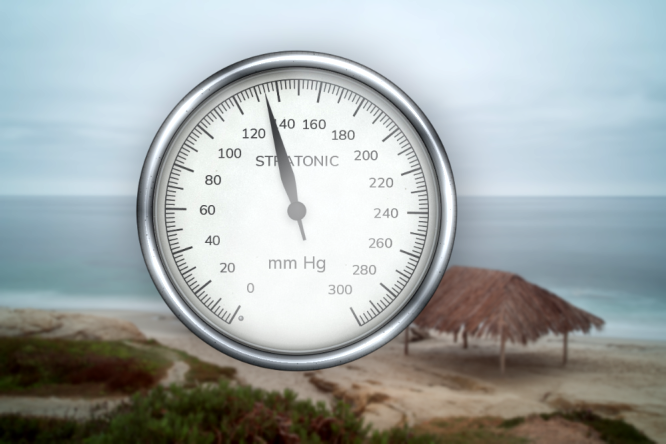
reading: 134 (mmHg)
